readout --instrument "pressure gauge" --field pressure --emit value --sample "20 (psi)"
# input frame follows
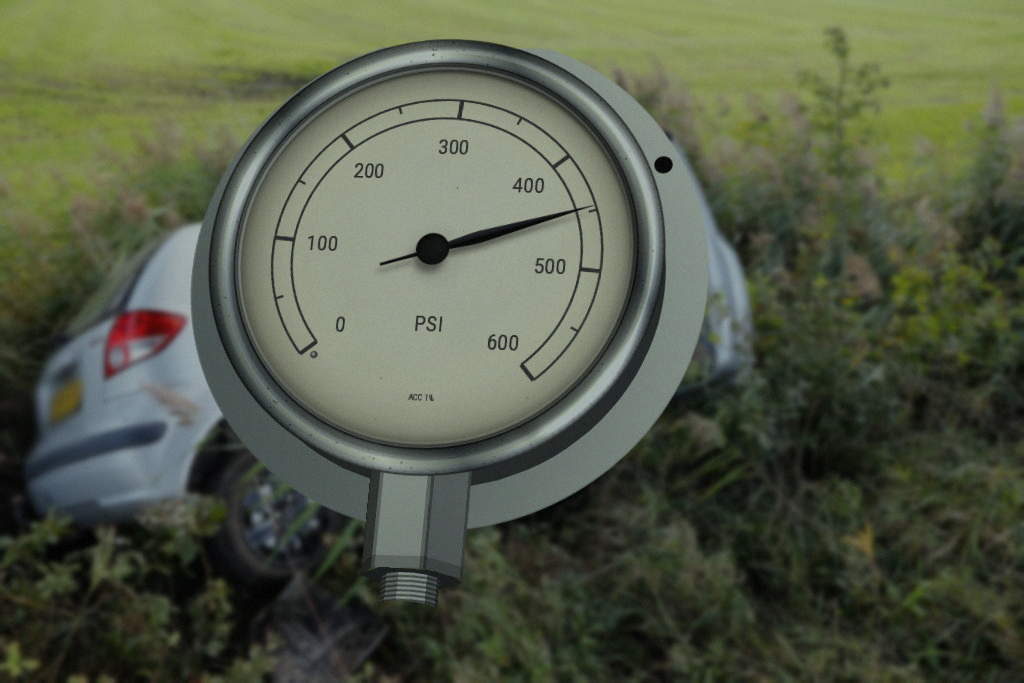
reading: 450 (psi)
